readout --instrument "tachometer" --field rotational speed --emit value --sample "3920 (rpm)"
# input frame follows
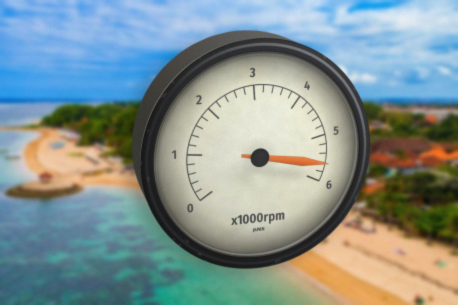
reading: 5600 (rpm)
